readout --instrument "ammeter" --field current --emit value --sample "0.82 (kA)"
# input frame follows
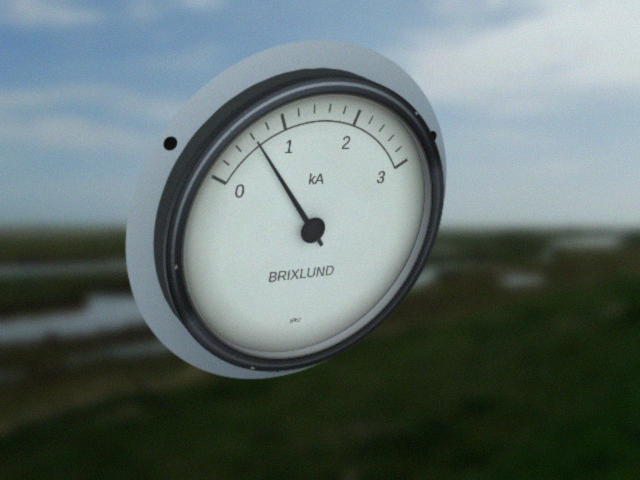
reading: 0.6 (kA)
